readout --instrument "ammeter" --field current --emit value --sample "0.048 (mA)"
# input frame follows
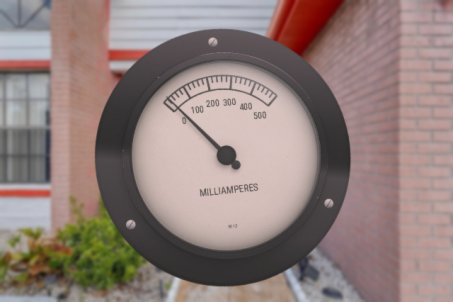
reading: 20 (mA)
